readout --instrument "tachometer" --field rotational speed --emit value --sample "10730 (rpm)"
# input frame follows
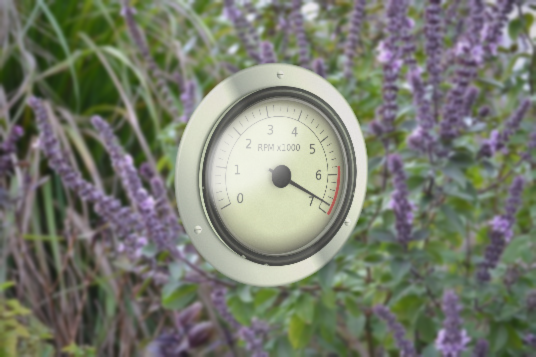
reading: 6800 (rpm)
